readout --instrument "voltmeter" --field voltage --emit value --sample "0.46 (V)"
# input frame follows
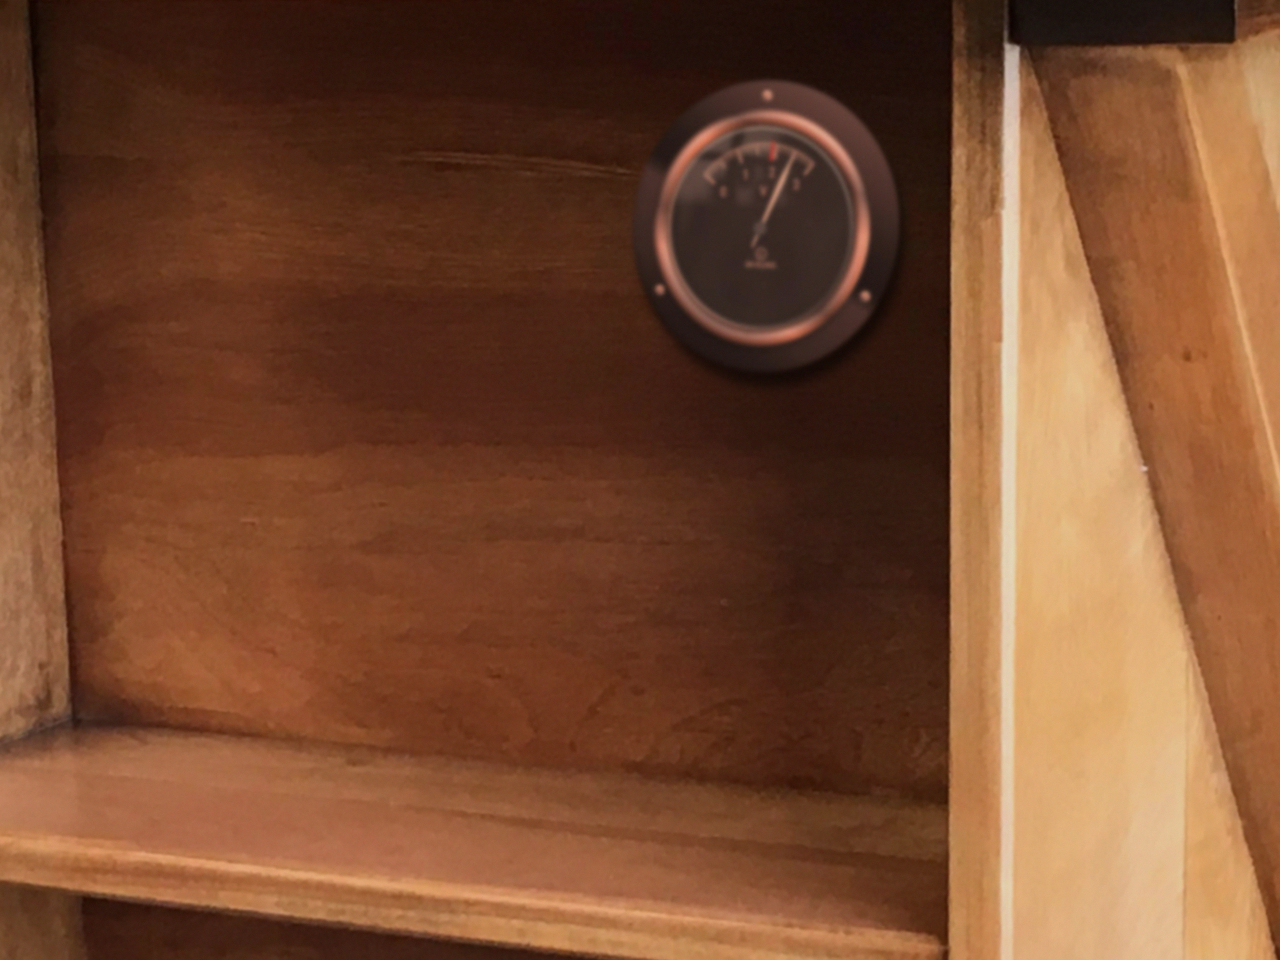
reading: 2.5 (V)
